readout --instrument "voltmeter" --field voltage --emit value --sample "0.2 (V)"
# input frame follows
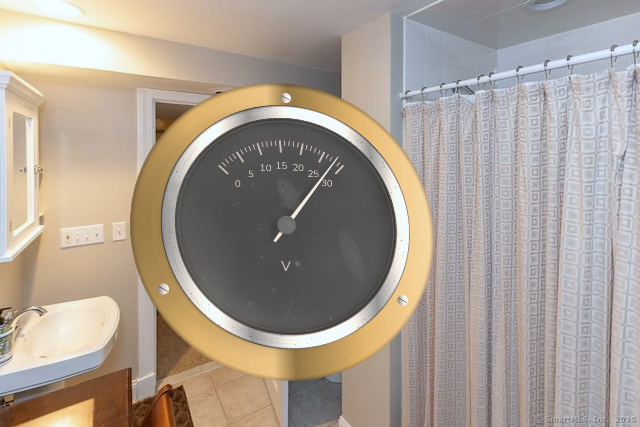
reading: 28 (V)
